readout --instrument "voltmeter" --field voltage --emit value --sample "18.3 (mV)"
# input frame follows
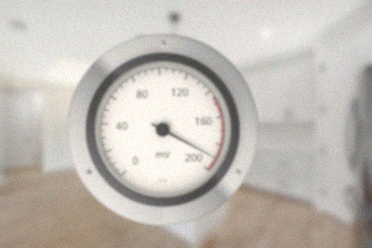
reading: 190 (mV)
